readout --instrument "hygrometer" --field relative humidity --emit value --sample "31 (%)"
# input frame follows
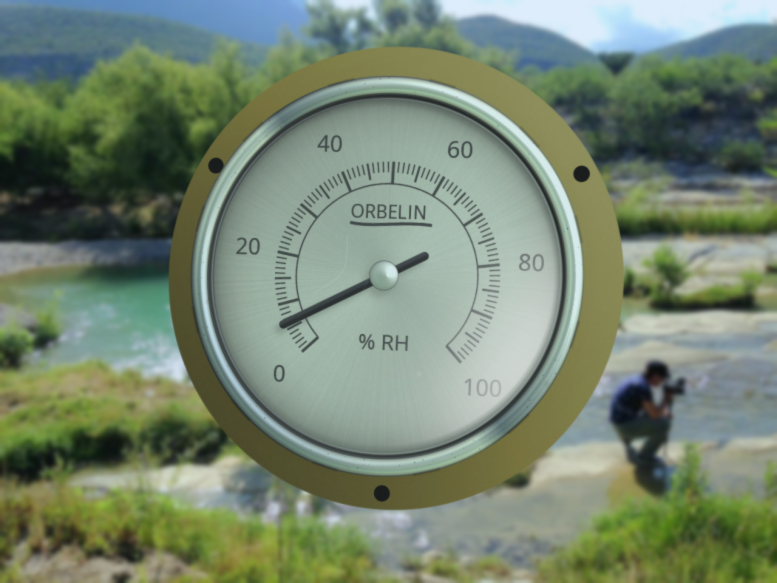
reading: 6 (%)
